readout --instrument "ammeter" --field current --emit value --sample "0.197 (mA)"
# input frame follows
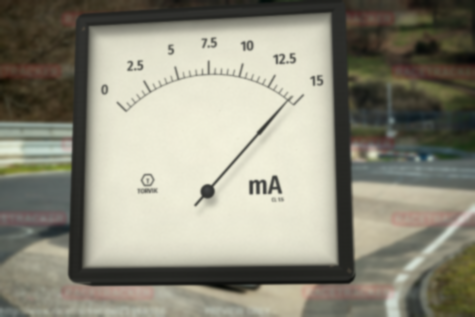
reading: 14.5 (mA)
